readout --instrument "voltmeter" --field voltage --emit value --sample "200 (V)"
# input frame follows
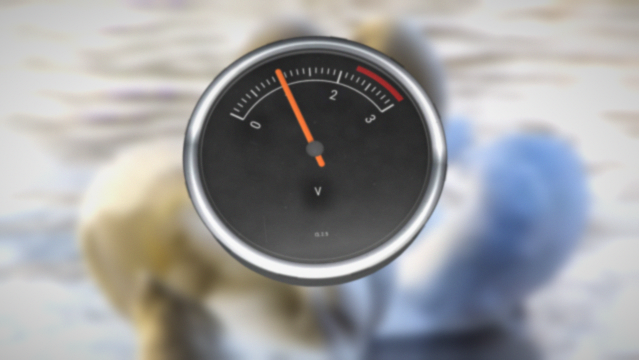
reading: 1 (V)
